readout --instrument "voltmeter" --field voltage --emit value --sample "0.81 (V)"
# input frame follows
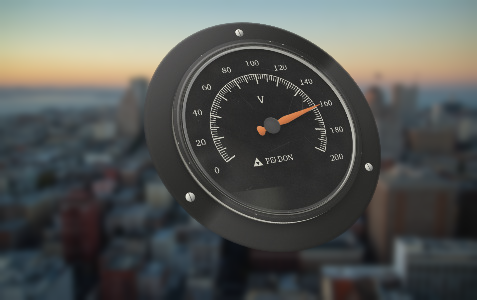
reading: 160 (V)
